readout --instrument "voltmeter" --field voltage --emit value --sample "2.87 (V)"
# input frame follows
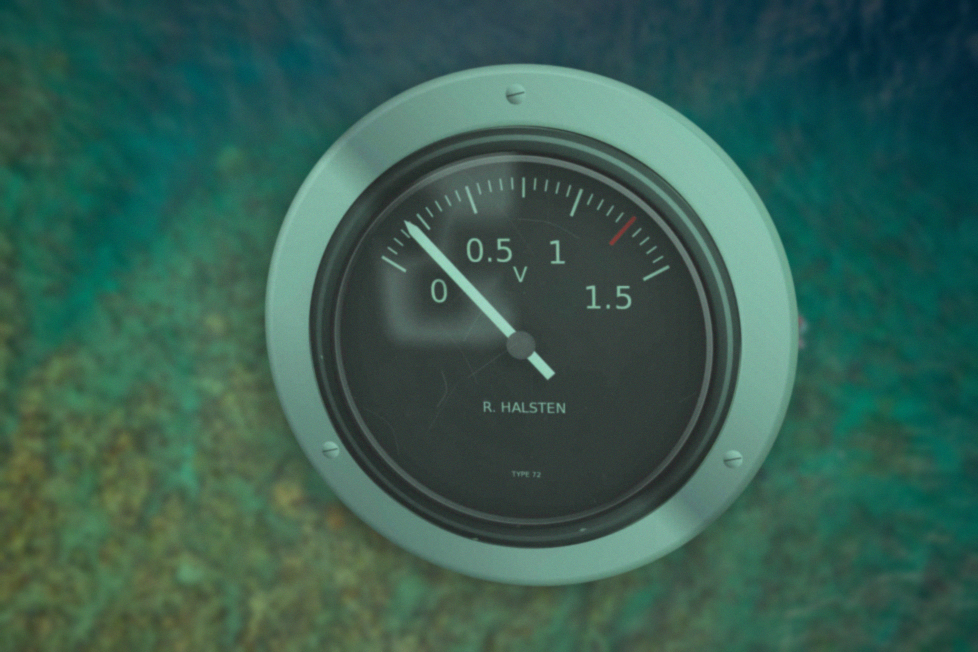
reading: 0.2 (V)
